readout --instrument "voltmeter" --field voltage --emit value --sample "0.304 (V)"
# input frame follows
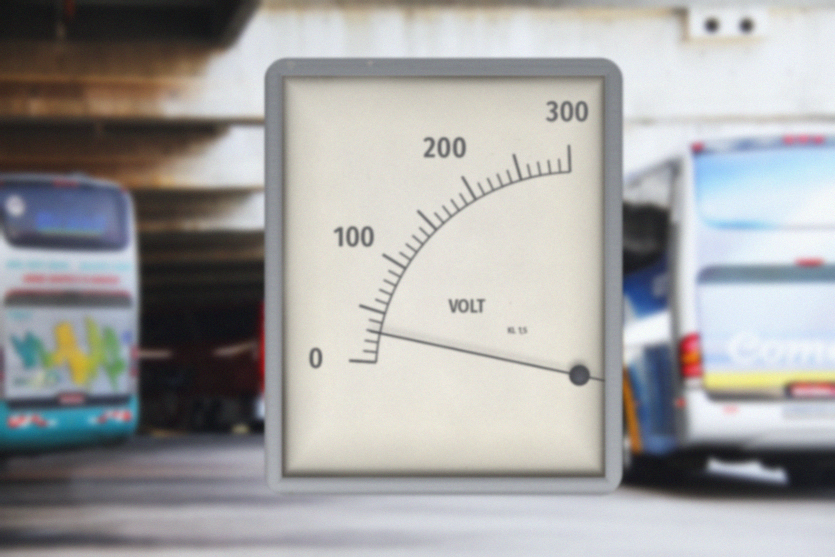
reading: 30 (V)
